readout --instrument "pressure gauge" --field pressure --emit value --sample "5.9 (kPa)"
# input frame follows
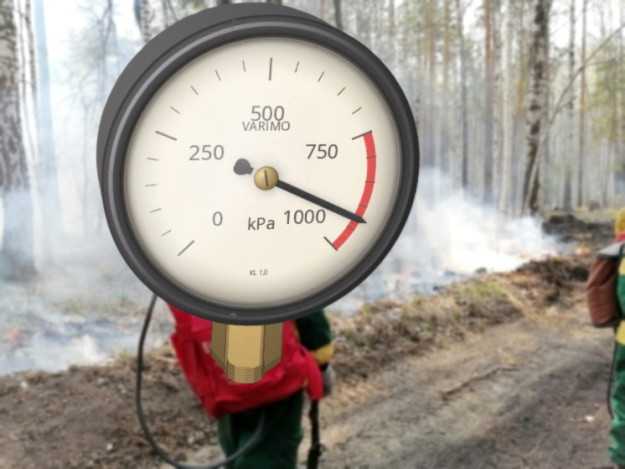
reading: 925 (kPa)
